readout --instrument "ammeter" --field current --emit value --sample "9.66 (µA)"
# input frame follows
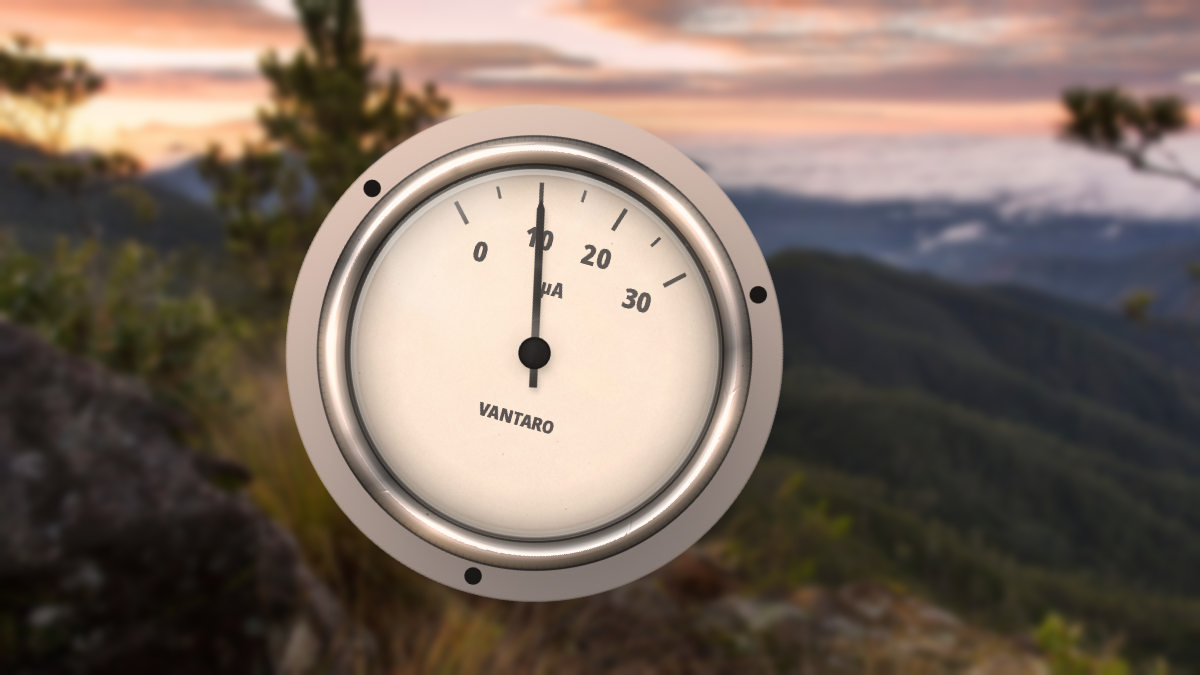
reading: 10 (µA)
